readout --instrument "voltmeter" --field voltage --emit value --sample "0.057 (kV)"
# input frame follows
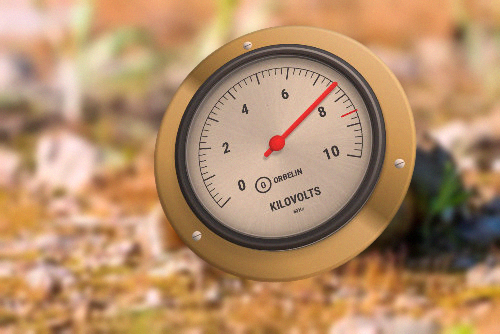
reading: 7.6 (kV)
